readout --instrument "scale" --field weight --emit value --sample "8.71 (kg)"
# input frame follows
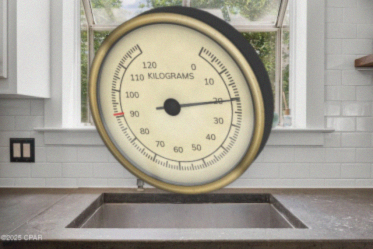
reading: 20 (kg)
